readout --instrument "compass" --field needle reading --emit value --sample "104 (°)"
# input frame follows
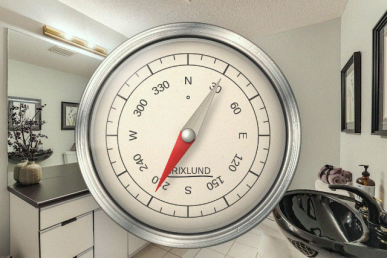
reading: 210 (°)
